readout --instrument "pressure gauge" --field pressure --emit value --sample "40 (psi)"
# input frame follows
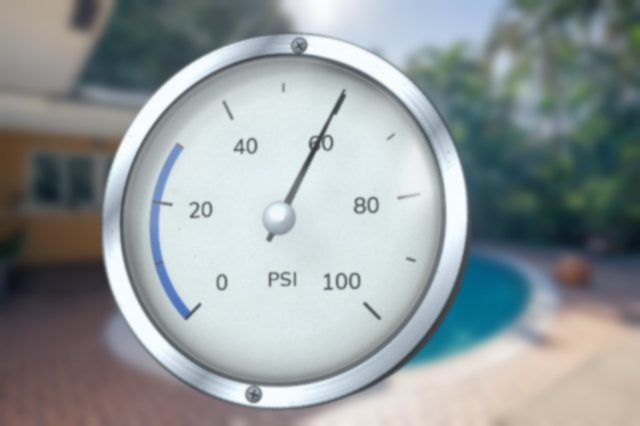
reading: 60 (psi)
